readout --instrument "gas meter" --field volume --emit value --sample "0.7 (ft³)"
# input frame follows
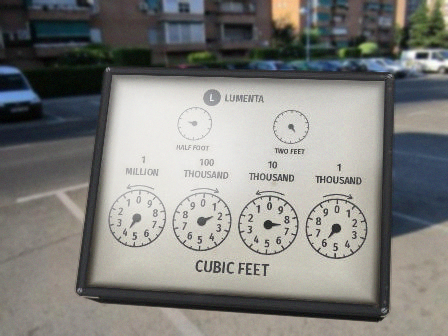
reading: 417600 (ft³)
